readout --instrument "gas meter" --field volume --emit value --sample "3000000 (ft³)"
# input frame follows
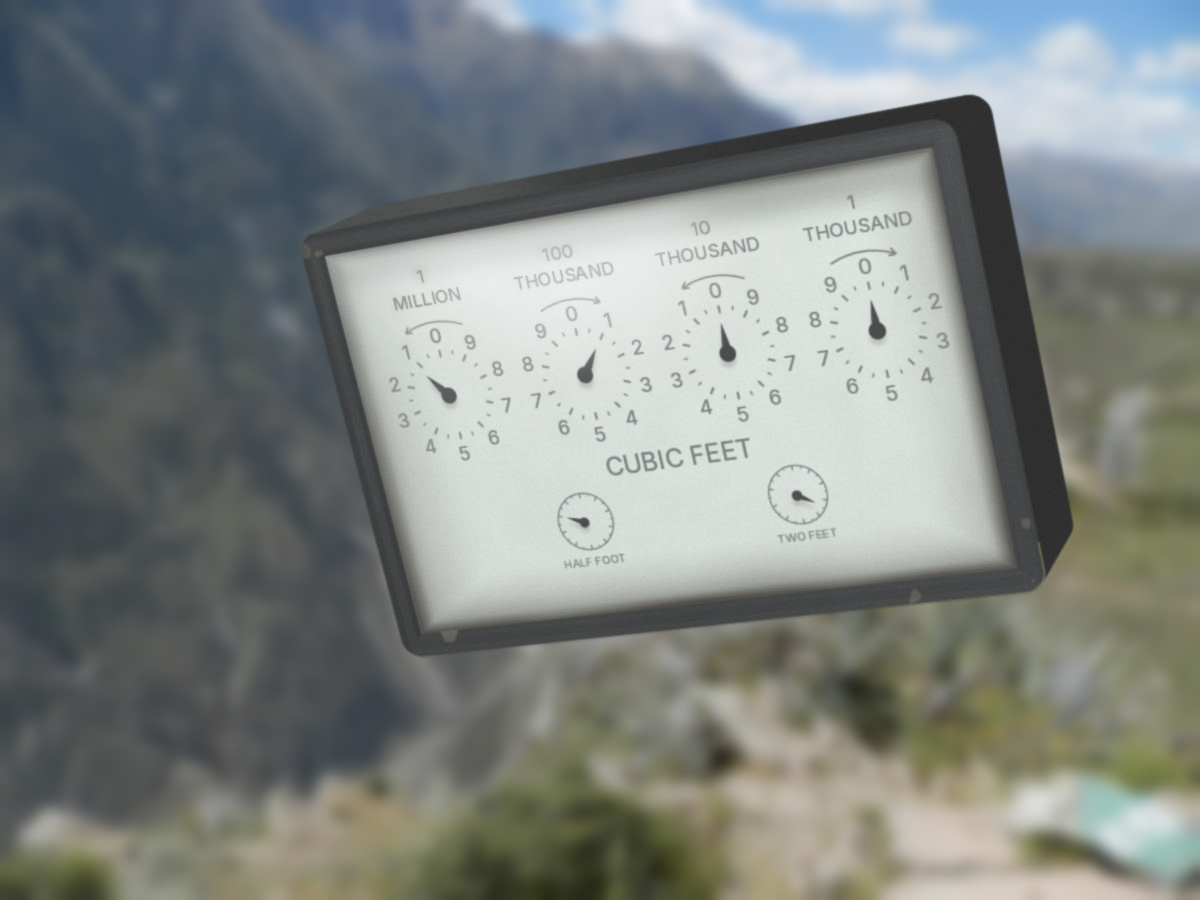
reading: 110000 (ft³)
